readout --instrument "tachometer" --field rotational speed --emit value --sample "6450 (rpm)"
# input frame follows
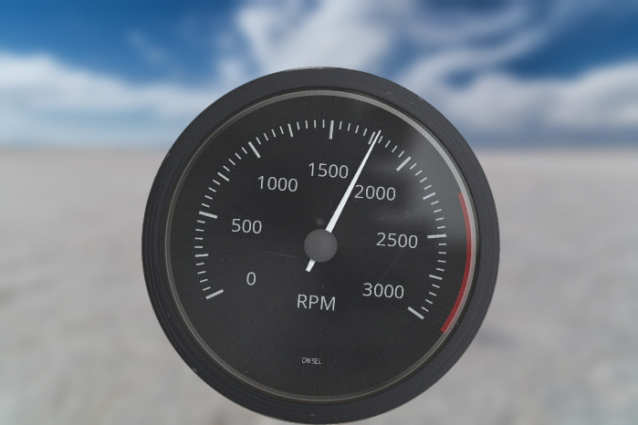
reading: 1775 (rpm)
